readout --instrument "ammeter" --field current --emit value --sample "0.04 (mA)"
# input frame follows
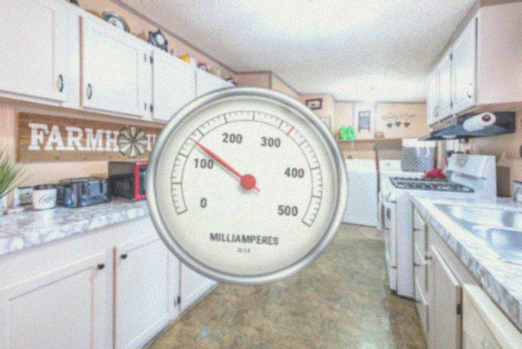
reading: 130 (mA)
